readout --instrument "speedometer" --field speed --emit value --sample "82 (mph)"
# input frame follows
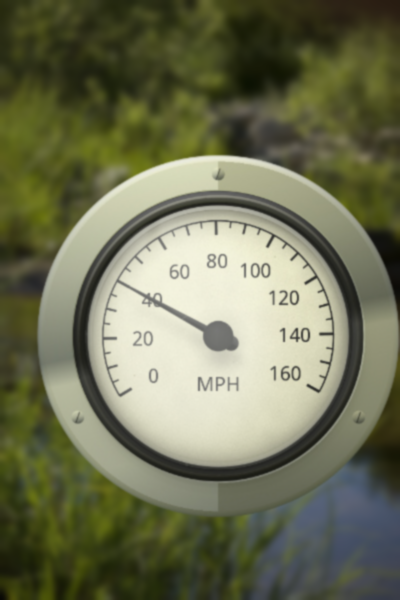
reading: 40 (mph)
